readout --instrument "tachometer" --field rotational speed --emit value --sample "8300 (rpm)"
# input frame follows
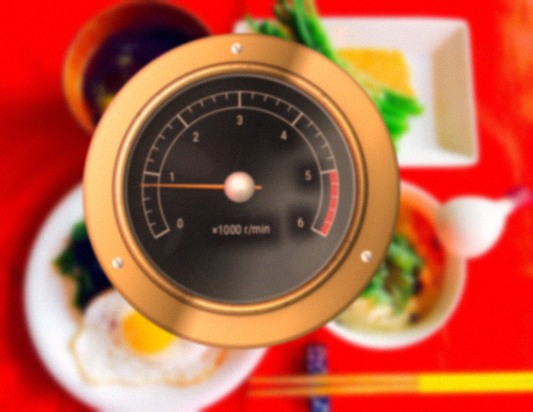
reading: 800 (rpm)
